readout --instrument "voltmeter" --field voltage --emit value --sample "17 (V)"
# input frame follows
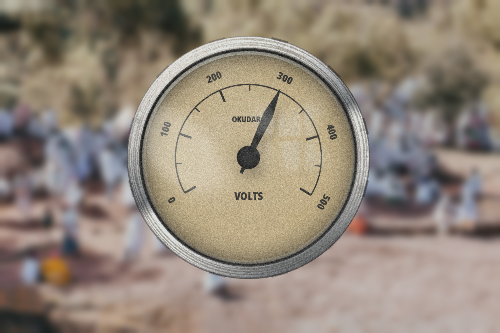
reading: 300 (V)
